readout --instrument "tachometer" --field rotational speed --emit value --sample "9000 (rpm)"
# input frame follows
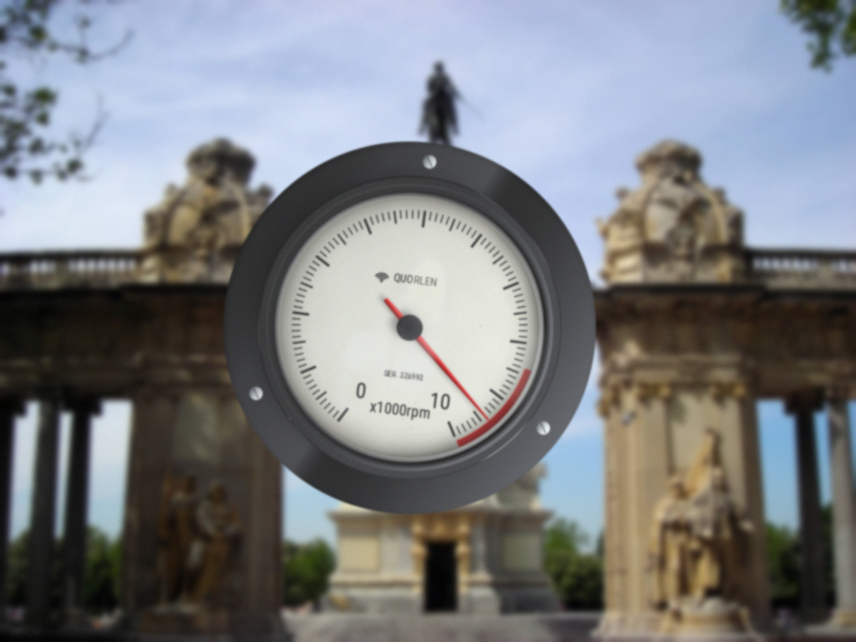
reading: 9400 (rpm)
